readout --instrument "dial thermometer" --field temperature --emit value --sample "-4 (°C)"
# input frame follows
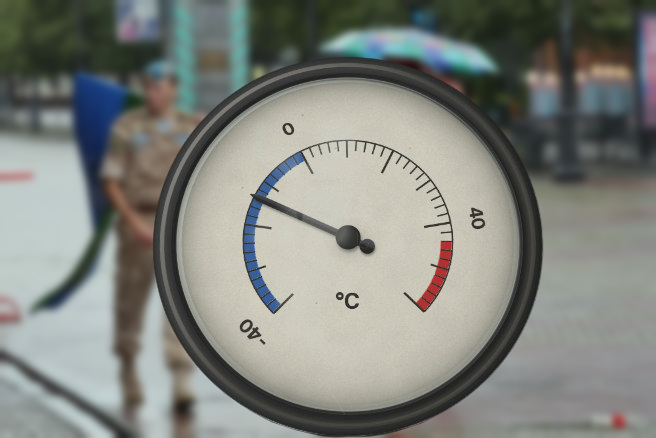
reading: -14 (°C)
